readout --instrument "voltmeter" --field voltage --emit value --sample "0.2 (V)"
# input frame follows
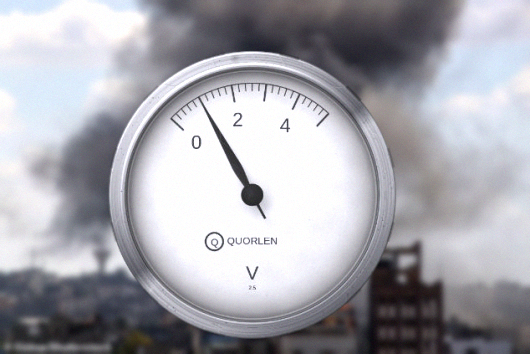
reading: 1 (V)
